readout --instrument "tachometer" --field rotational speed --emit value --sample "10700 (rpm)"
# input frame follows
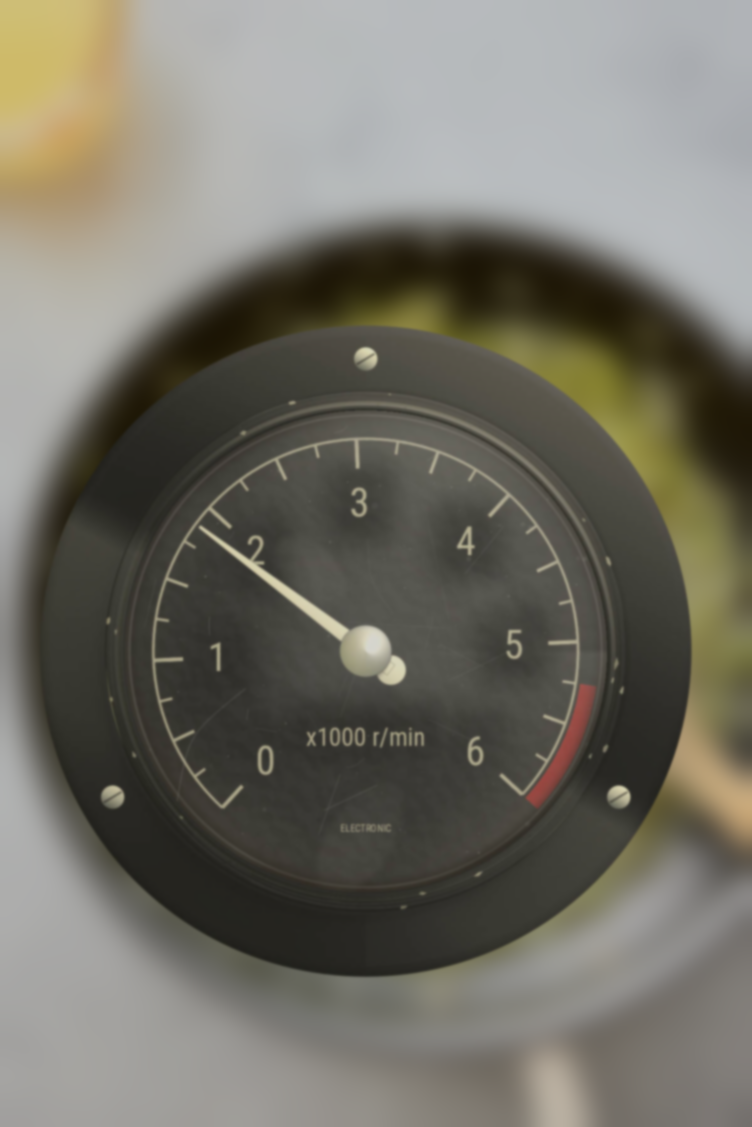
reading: 1875 (rpm)
